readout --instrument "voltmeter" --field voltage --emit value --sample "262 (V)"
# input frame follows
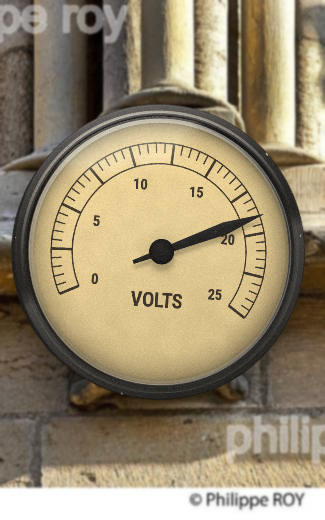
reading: 19 (V)
